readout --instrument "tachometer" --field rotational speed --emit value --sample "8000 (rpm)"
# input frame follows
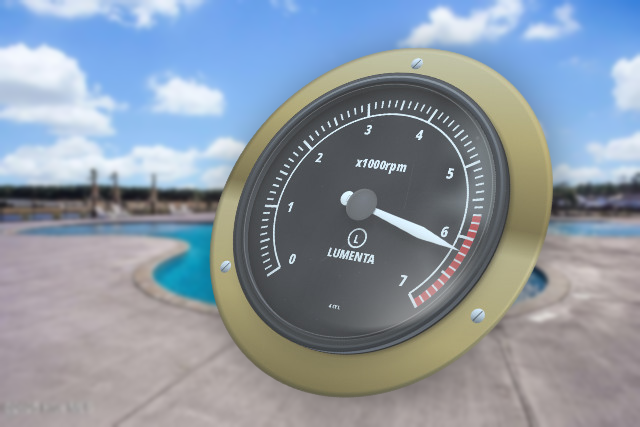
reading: 6200 (rpm)
